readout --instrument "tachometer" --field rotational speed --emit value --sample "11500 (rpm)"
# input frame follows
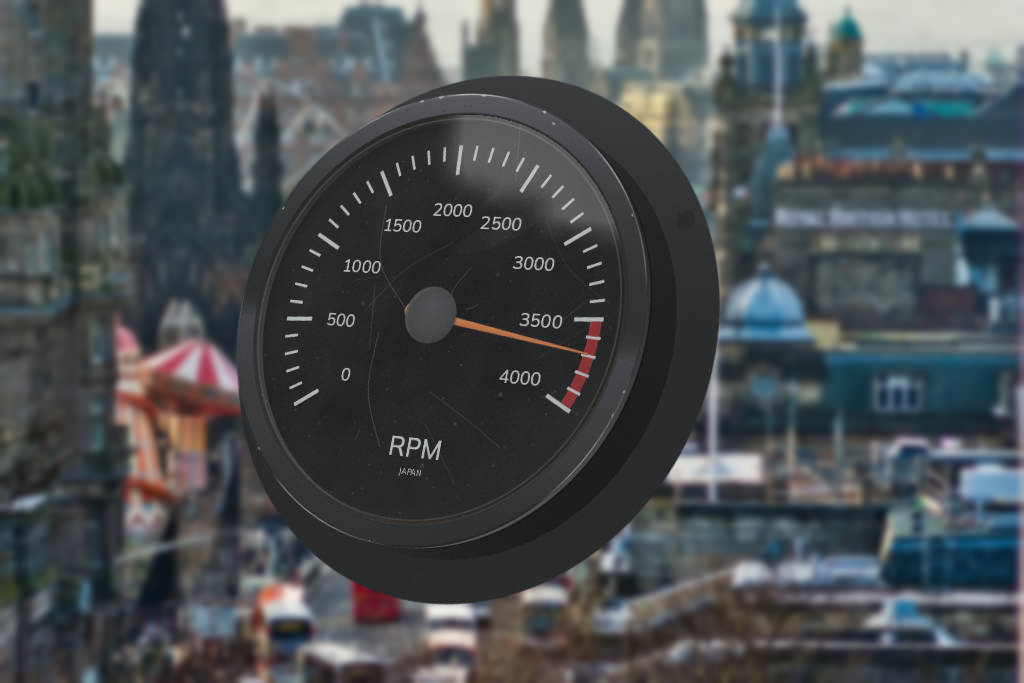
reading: 3700 (rpm)
